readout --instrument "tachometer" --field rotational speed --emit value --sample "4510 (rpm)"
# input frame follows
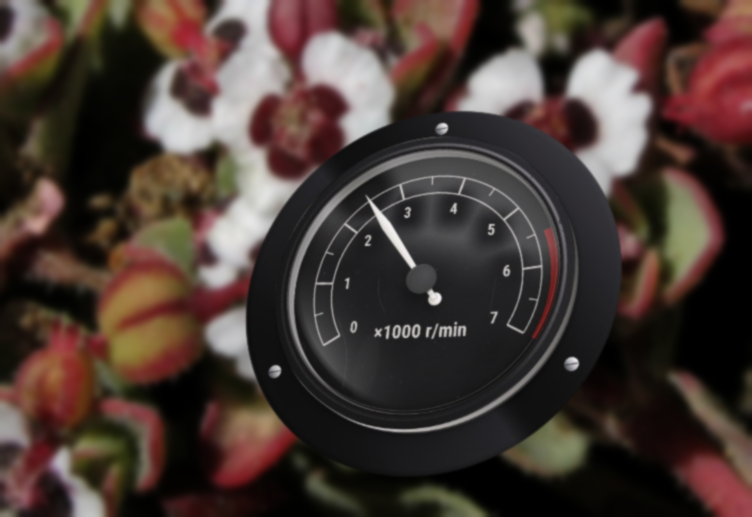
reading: 2500 (rpm)
